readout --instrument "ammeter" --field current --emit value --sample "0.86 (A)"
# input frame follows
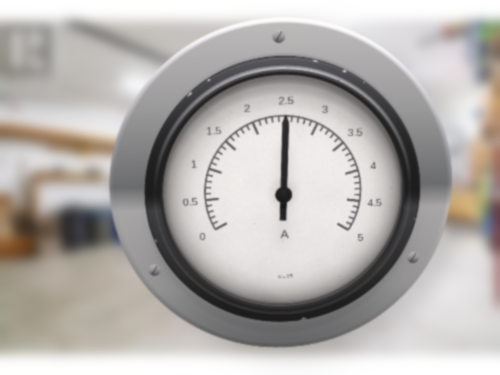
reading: 2.5 (A)
